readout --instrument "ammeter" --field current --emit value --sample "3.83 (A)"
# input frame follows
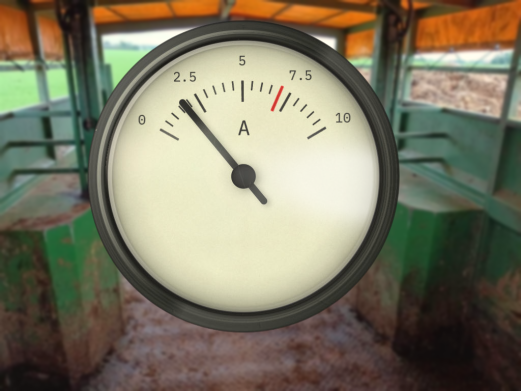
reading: 1.75 (A)
